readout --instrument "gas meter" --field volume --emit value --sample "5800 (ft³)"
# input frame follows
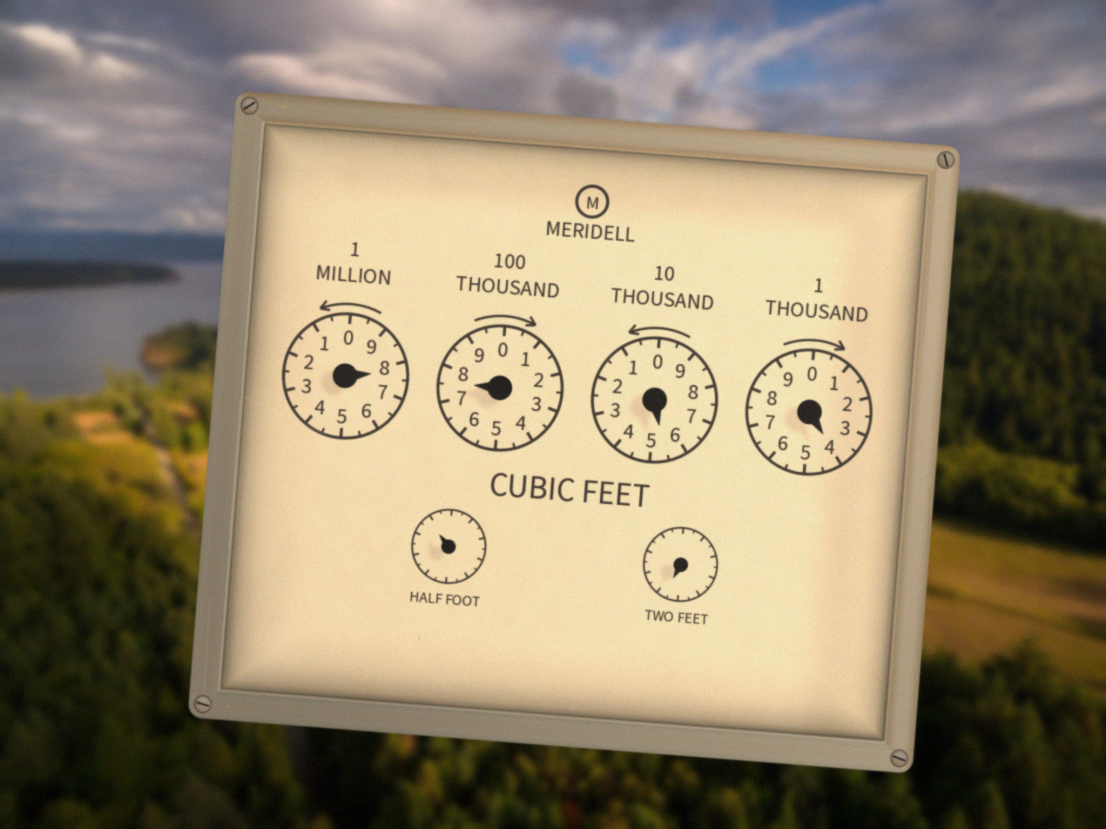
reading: 775400 (ft³)
